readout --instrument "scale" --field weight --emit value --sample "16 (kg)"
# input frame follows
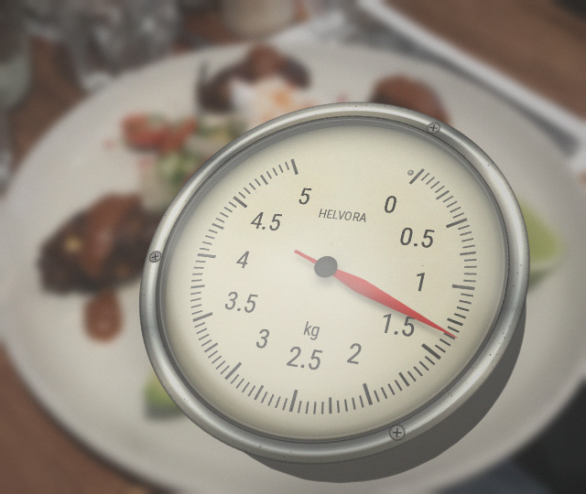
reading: 1.35 (kg)
